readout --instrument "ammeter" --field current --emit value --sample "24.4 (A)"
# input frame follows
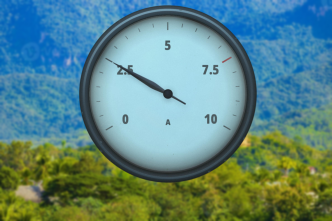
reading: 2.5 (A)
